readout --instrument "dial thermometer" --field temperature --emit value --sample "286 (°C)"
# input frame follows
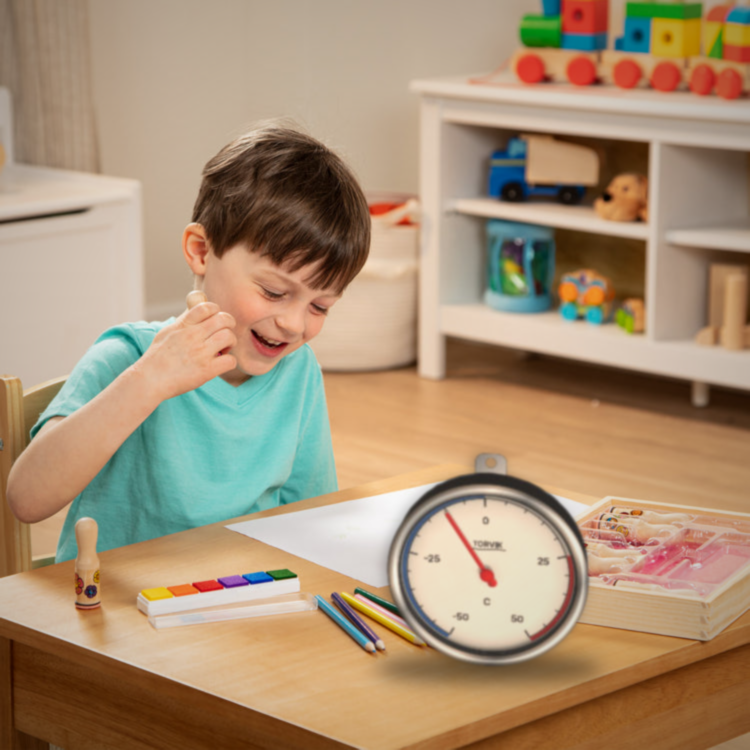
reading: -10 (°C)
